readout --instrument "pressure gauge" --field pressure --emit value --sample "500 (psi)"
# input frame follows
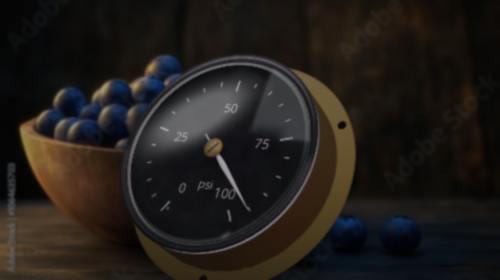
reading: 95 (psi)
